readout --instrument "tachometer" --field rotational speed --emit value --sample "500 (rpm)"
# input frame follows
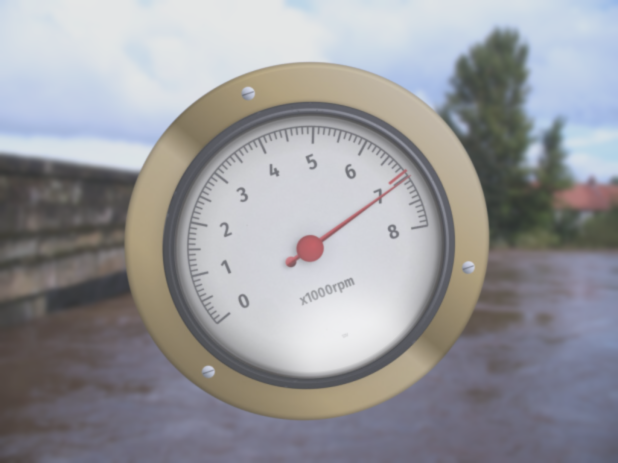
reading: 7000 (rpm)
